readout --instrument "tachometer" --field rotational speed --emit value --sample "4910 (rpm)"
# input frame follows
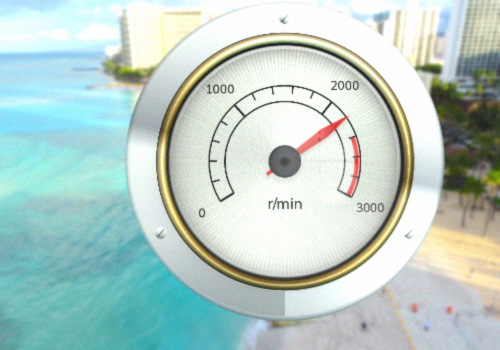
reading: 2200 (rpm)
